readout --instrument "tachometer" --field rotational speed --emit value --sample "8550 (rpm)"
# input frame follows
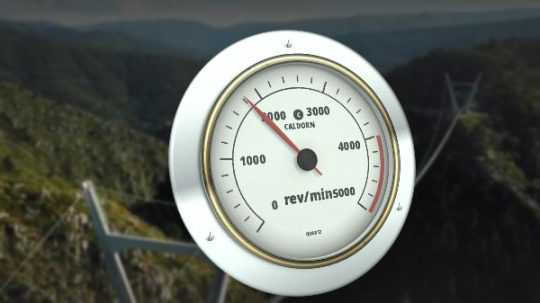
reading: 1800 (rpm)
